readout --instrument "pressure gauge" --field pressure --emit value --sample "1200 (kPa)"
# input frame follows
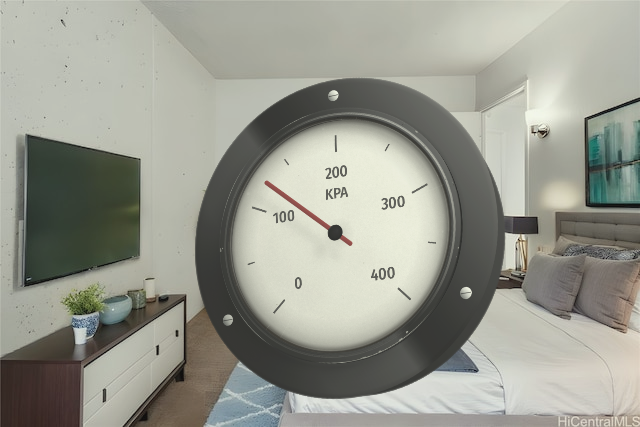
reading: 125 (kPa)
